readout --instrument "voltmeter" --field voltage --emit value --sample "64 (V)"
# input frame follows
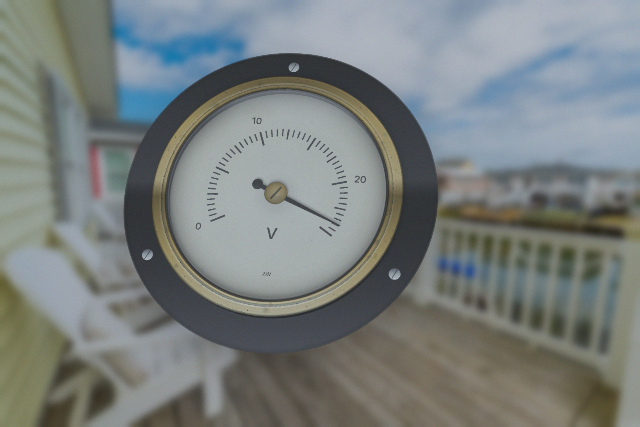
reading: 24 (V)
